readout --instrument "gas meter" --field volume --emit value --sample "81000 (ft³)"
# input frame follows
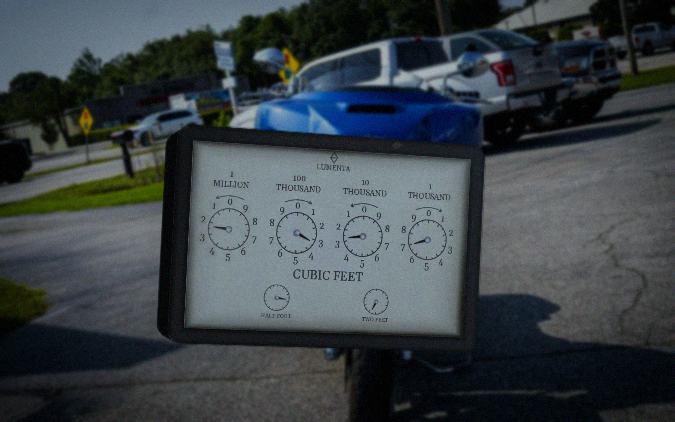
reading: 232700 (ft³)
